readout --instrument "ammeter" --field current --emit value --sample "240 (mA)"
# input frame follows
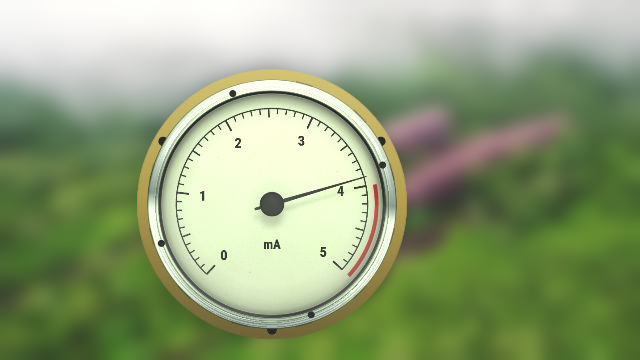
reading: 3.9 (mA)
